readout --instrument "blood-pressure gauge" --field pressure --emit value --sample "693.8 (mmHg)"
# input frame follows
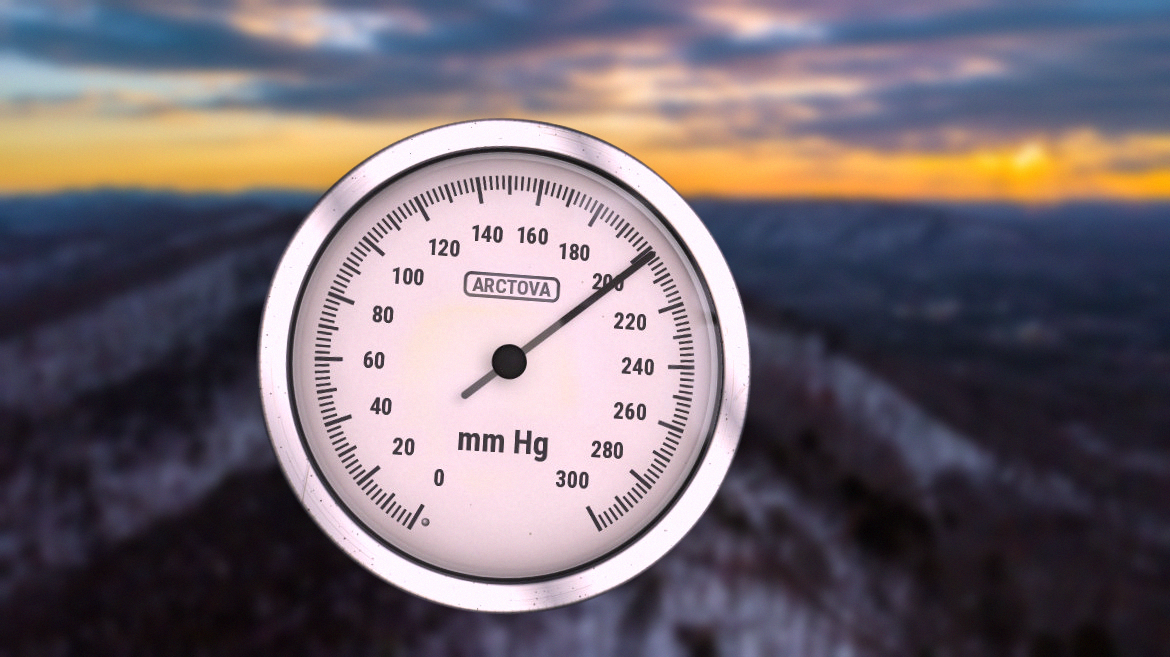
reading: 202 (mmHg)
